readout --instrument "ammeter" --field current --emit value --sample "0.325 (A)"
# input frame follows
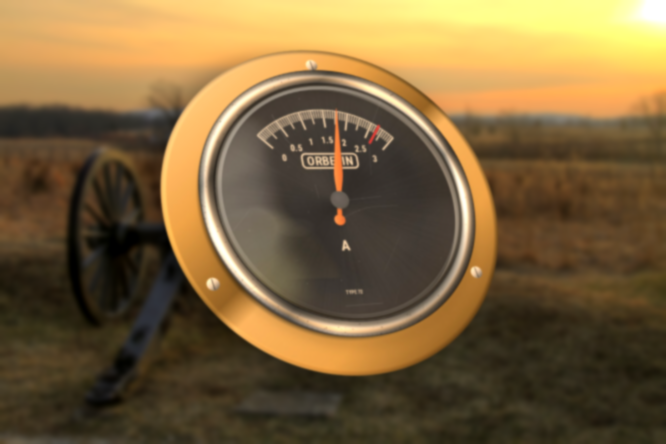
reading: 1.75 (A)
